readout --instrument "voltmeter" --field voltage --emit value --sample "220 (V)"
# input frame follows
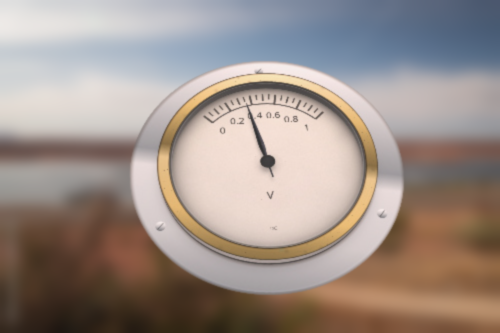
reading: 0.35 (V)
